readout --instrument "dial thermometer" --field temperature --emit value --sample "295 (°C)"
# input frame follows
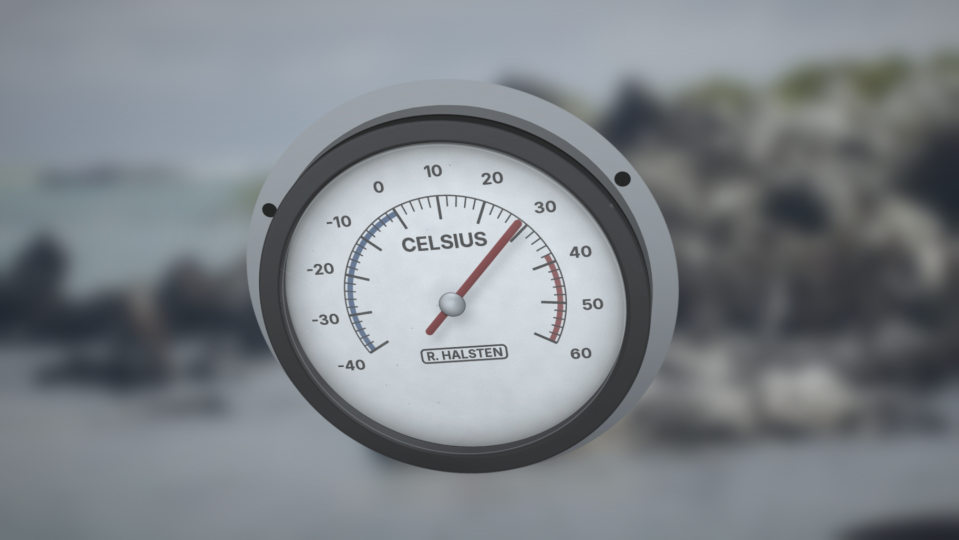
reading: 28 (°C)
